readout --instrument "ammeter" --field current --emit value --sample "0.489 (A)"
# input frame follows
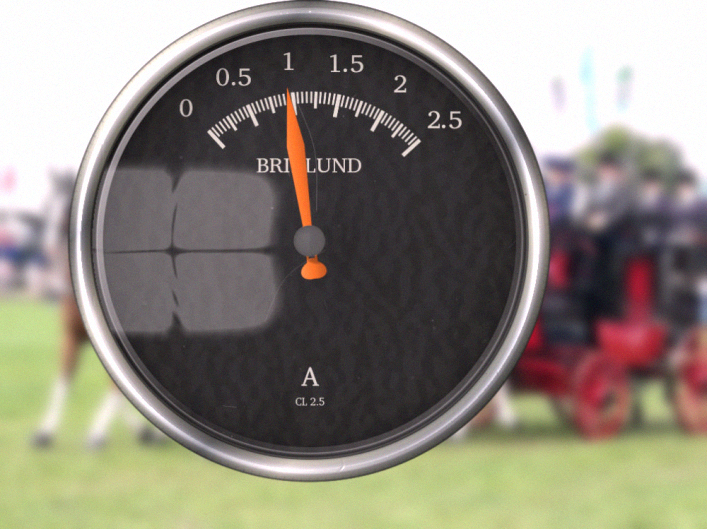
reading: 0.95 (A)
